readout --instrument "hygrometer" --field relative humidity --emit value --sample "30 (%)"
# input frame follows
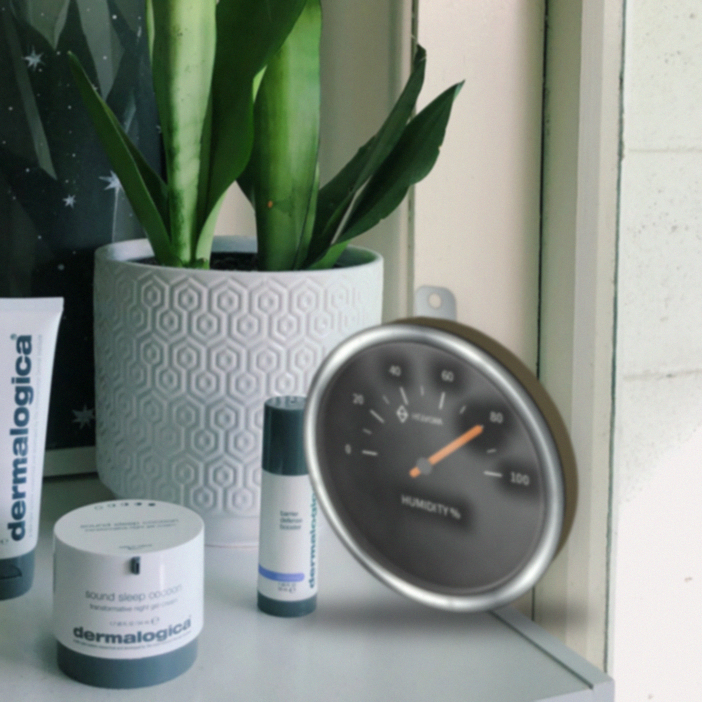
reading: 80 (%)
